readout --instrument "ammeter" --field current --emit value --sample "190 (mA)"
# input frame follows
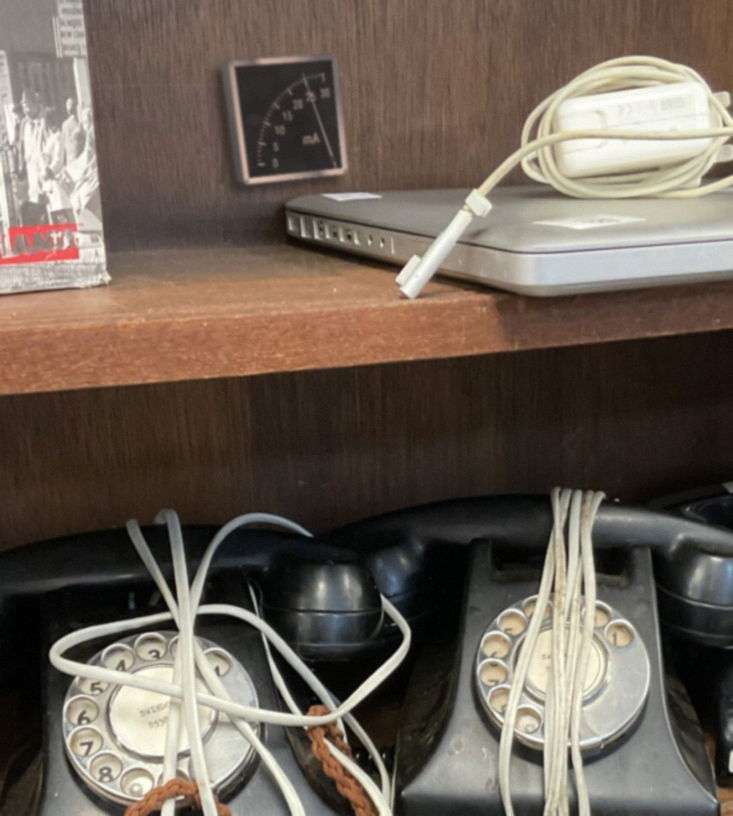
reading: 25 (mA)
